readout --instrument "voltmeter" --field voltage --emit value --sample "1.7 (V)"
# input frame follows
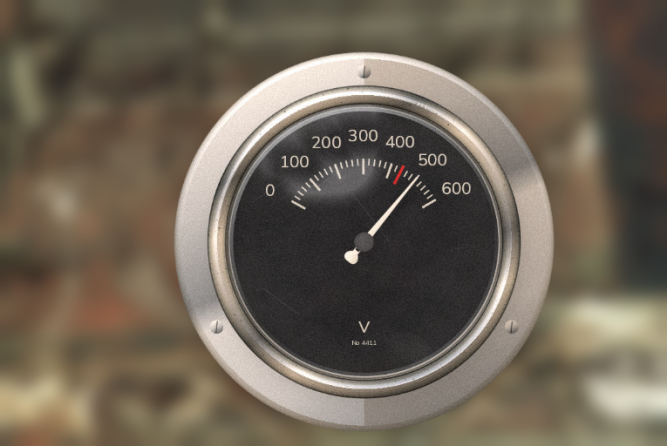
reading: 500 (V)
